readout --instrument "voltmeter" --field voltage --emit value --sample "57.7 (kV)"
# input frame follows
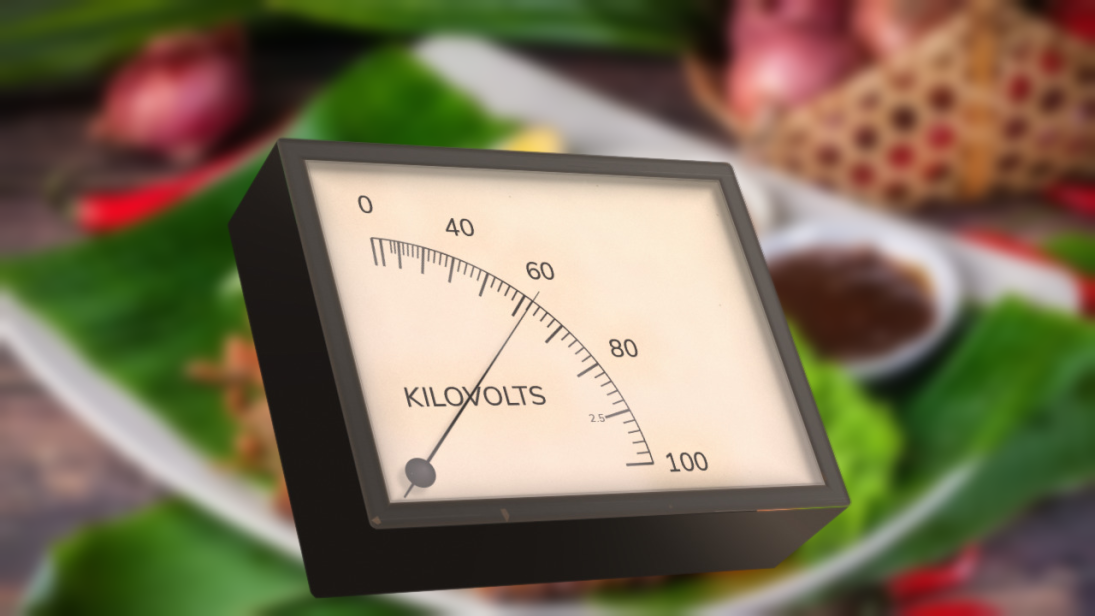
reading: 62 (kV)
